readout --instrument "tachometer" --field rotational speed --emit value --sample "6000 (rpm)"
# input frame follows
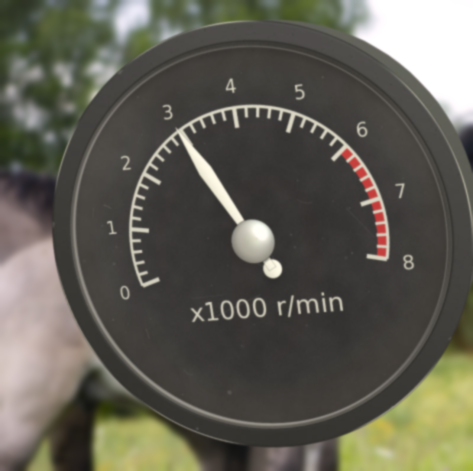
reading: 3000 (rpm)
